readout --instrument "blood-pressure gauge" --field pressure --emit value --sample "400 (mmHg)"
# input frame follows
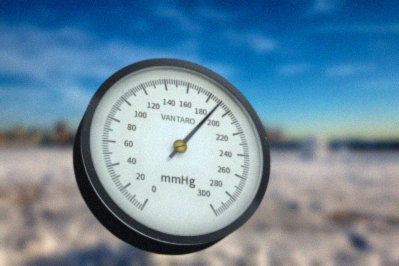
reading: 190 (mmHg)
